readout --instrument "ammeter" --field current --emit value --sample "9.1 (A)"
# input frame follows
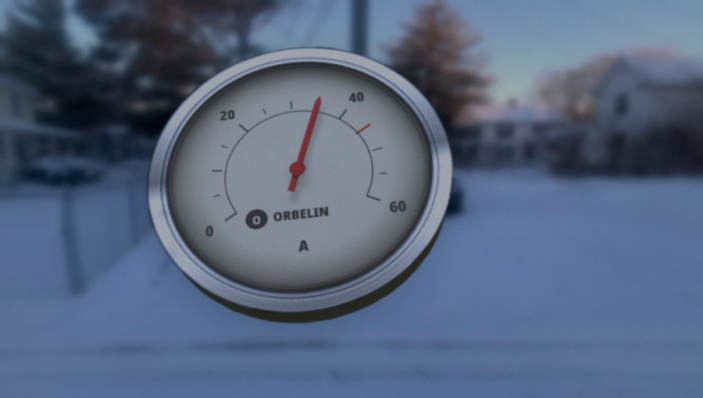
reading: 35 (A)
